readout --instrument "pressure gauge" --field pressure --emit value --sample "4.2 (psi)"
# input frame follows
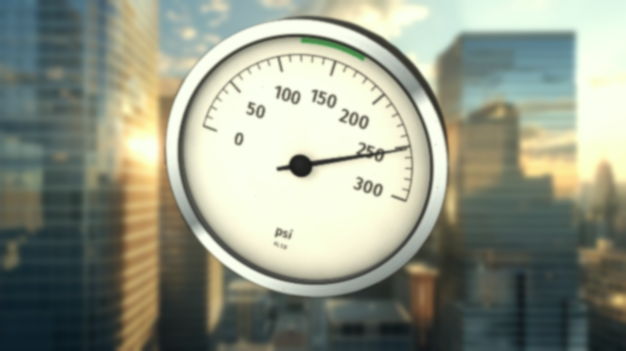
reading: 250 (psi)
